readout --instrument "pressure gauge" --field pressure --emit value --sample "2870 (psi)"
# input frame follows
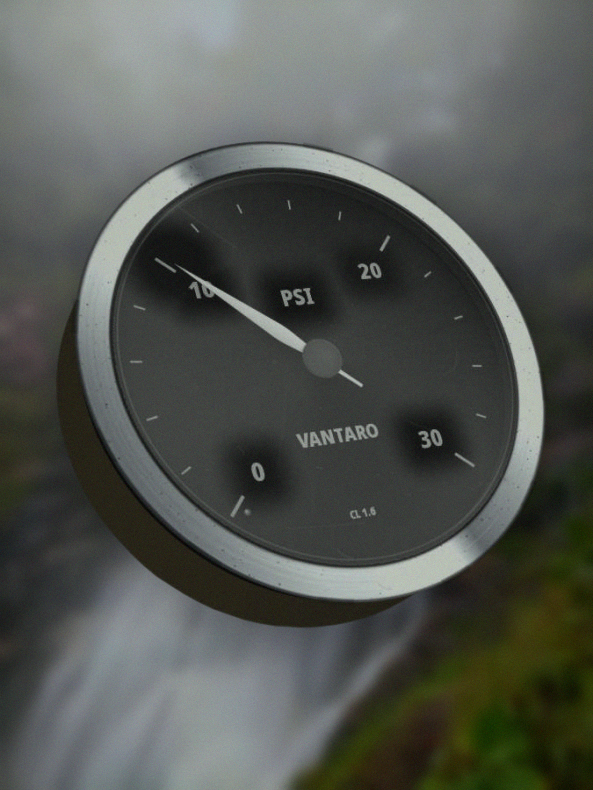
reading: 10 (psi)
